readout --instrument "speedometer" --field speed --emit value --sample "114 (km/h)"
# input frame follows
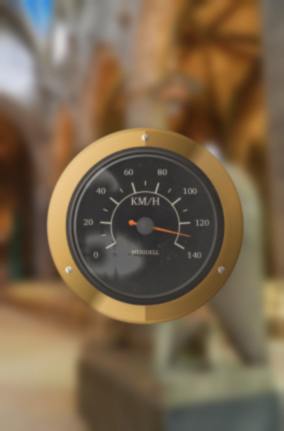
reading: 130 (km/h)
